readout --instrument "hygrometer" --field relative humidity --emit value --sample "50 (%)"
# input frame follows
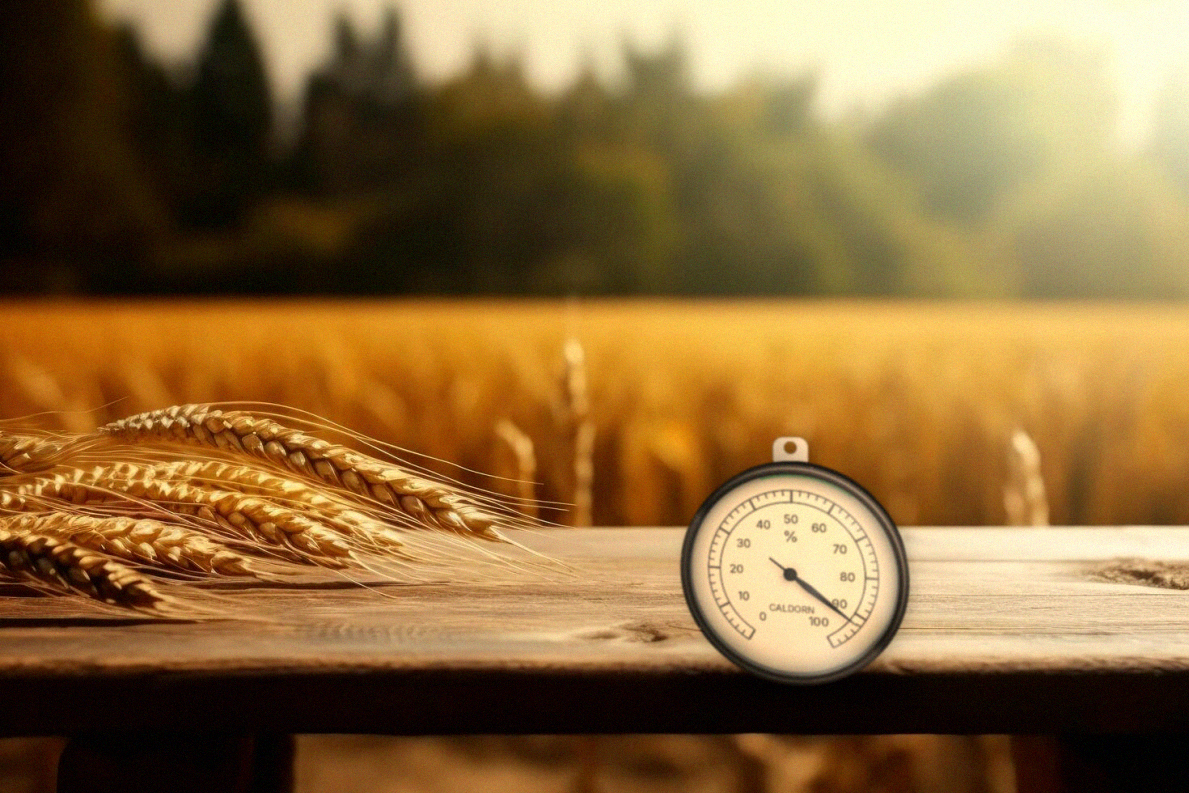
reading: 92 (%)
